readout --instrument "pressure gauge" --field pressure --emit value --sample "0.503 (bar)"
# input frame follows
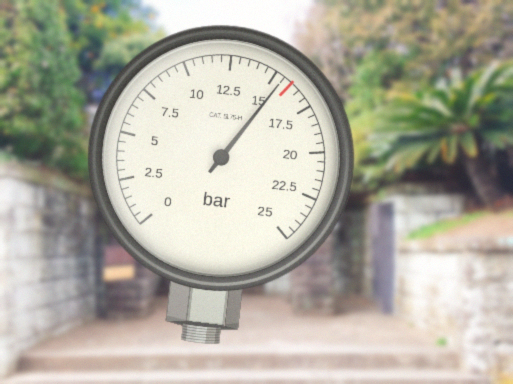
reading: 15.5 (bar)
